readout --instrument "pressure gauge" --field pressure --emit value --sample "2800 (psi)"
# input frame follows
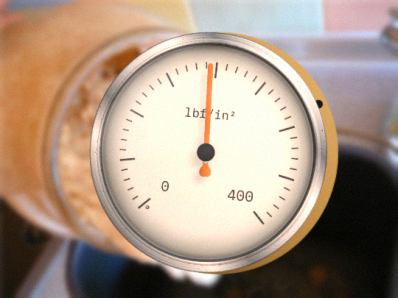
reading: 195 (psi)
